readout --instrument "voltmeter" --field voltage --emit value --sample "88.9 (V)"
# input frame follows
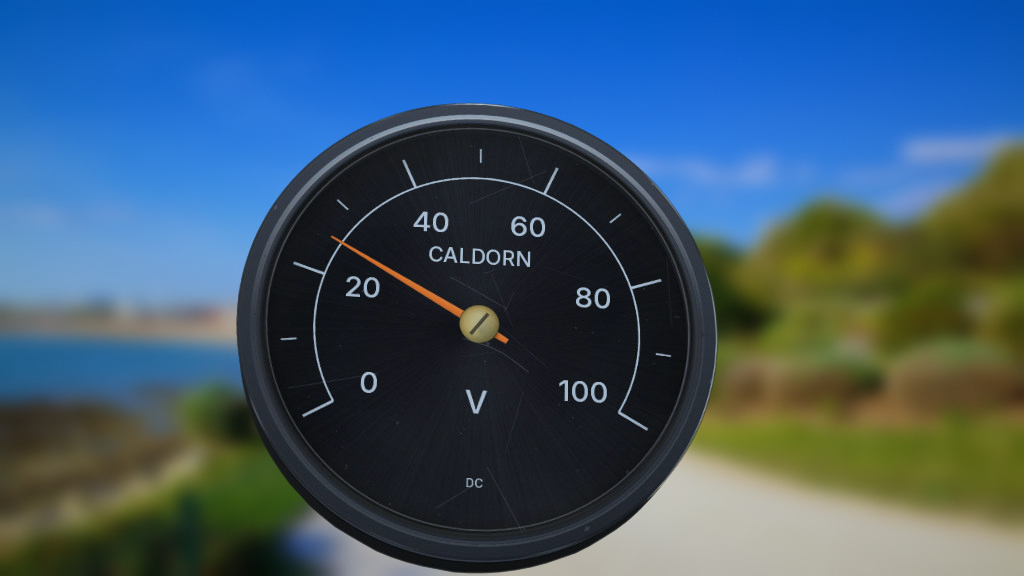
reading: 25 (V)
